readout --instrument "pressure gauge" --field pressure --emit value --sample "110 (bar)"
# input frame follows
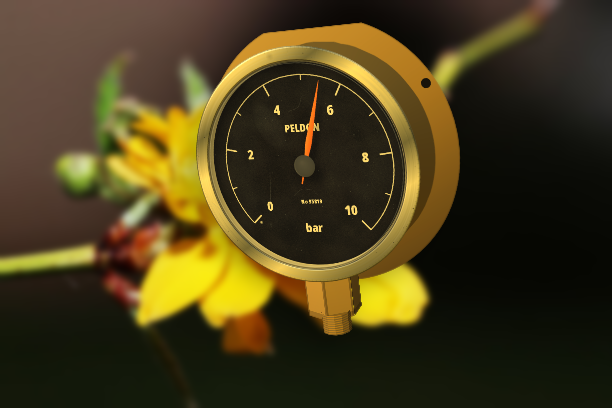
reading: 5.5 (bar)
